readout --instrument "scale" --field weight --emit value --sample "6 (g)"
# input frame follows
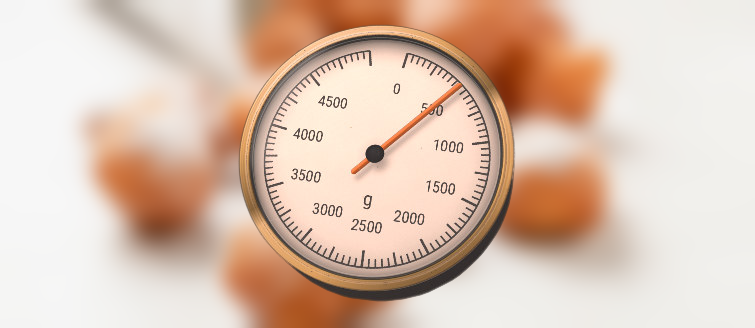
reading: 500 (g)
